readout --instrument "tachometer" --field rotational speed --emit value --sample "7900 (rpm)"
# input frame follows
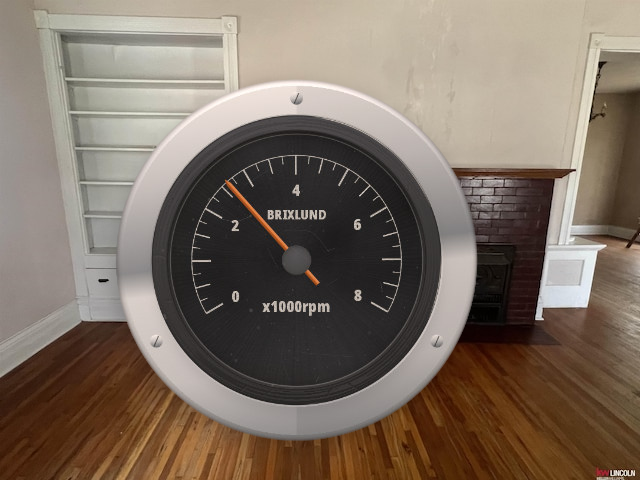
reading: 2625 (rpm)
